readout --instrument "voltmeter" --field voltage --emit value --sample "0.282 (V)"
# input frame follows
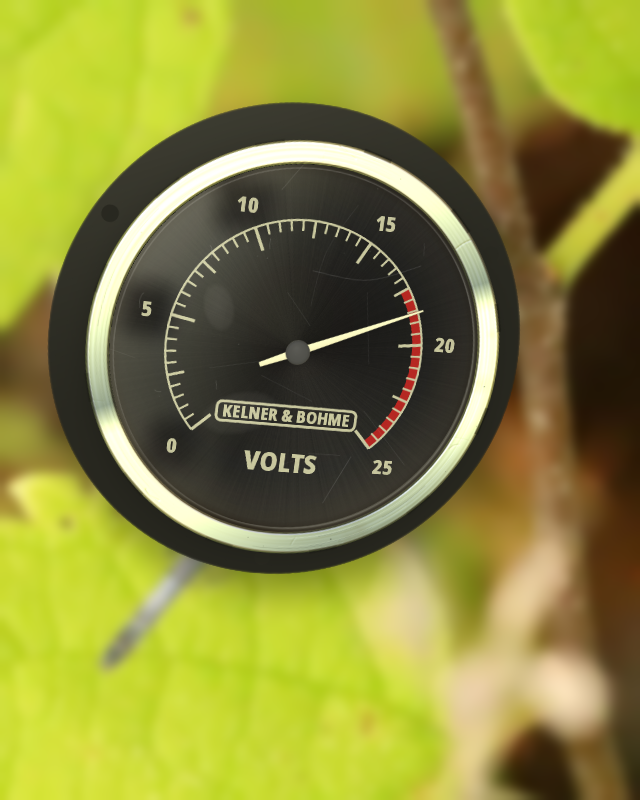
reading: 18.5 (V)
